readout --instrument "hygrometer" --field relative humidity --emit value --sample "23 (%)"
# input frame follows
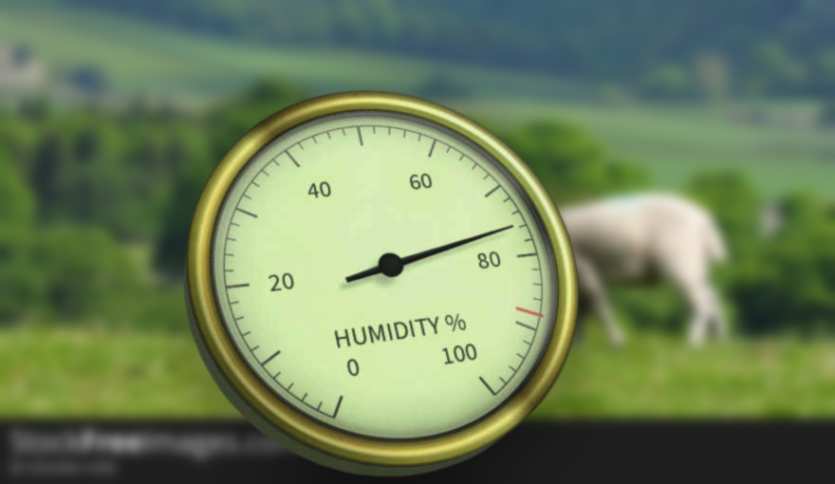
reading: 76 (%)
